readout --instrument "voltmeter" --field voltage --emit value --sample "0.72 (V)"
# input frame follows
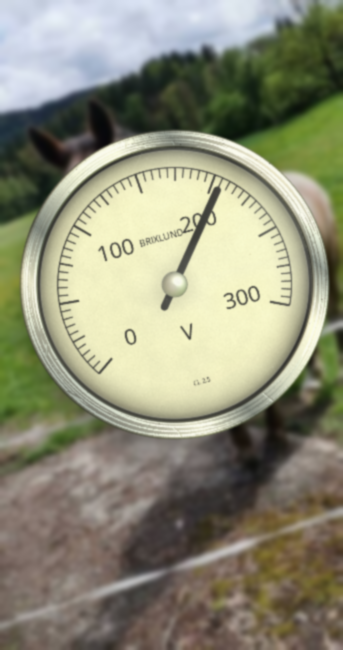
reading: 205 (V)
